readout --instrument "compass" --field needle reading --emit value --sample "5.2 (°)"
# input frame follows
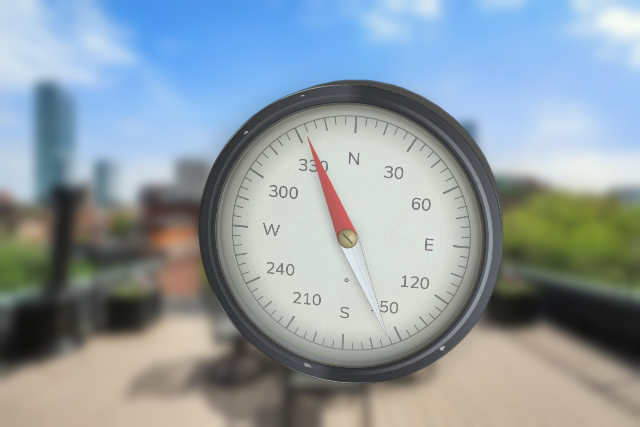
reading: 335 (°)
